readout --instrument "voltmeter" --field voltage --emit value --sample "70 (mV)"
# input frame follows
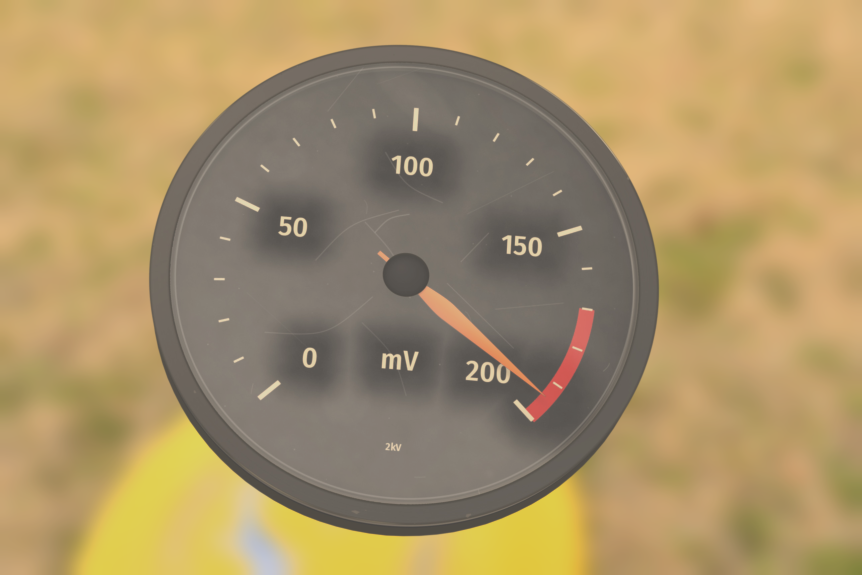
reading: 195 (mV)
